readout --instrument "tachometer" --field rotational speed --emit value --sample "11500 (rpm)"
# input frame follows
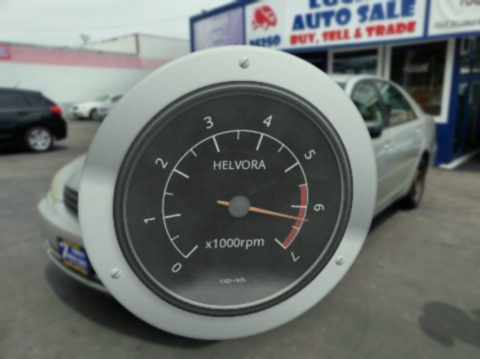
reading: 6250 (rpm)
